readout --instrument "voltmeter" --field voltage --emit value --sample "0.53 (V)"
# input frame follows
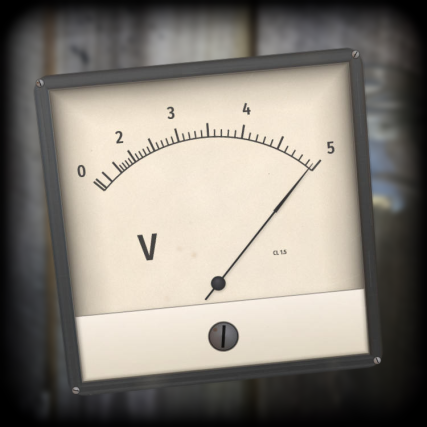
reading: 4.95 (V)
